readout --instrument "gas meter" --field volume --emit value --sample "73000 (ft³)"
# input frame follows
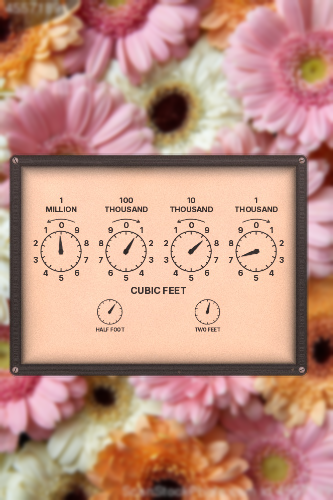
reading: 8700 (ft³)
